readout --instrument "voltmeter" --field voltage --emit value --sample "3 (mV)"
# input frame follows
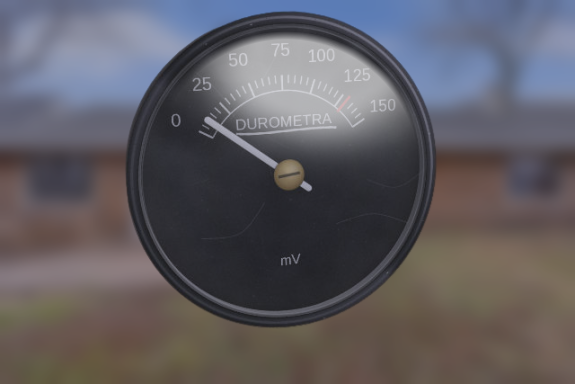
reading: 10 (mV)
